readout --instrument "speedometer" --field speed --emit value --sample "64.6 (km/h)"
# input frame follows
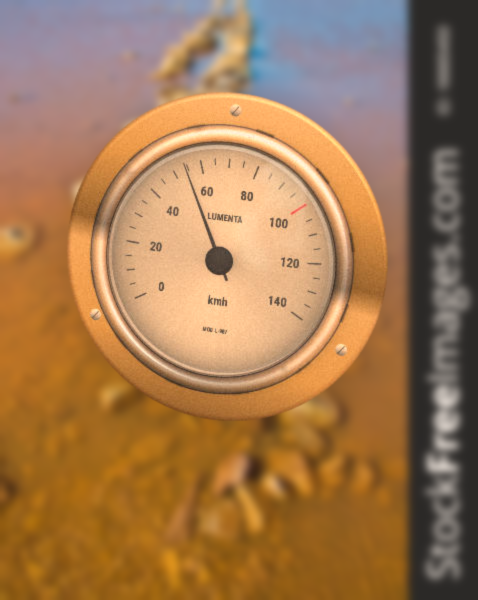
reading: 55 (km/h)
